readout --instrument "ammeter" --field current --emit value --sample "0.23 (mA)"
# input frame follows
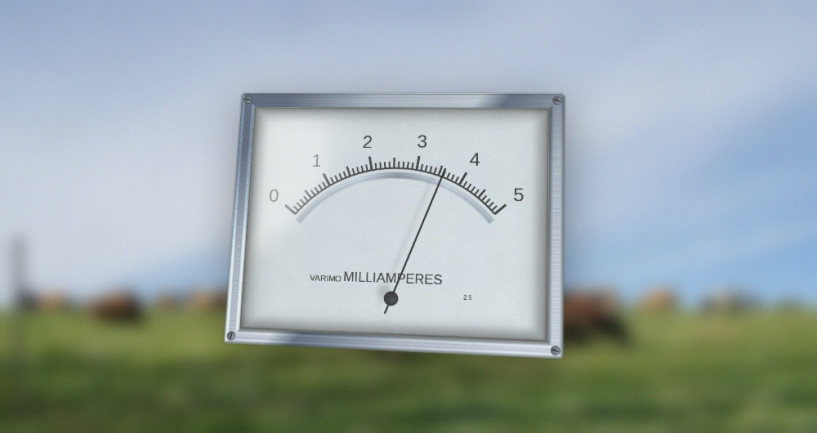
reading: 3.6 (mA)
